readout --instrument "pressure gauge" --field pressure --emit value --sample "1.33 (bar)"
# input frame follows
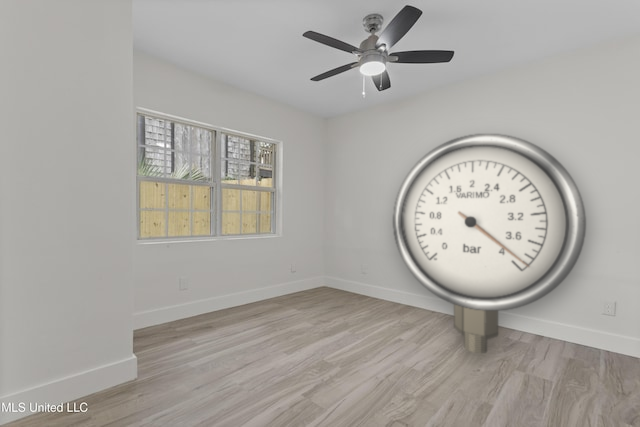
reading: 3.9 (bar)
